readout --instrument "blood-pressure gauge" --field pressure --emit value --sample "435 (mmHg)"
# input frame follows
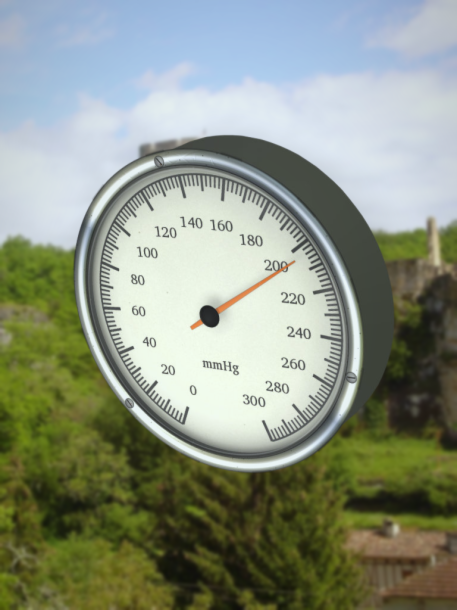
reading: 204 (mmHg)
